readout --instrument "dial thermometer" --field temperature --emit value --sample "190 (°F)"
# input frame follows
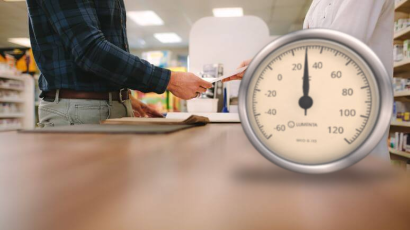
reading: 30 (°F)
